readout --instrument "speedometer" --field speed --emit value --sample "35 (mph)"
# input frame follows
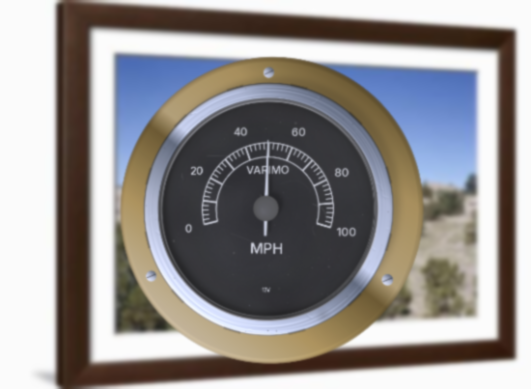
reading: 50 (mph)
